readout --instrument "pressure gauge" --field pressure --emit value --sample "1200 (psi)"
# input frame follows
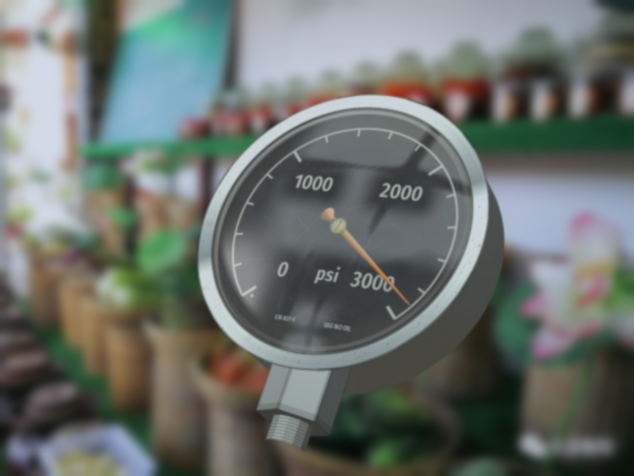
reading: 2900 (psi)
